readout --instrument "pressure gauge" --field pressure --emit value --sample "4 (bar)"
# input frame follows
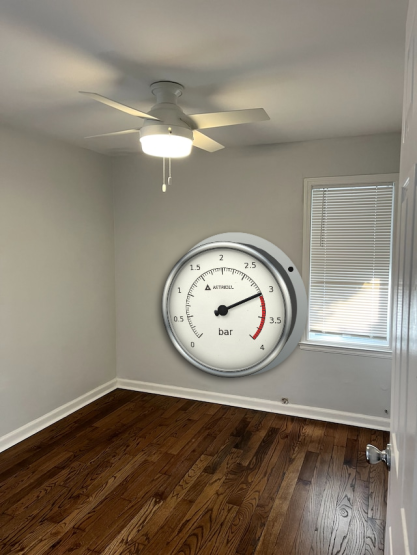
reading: 3 (bar)
